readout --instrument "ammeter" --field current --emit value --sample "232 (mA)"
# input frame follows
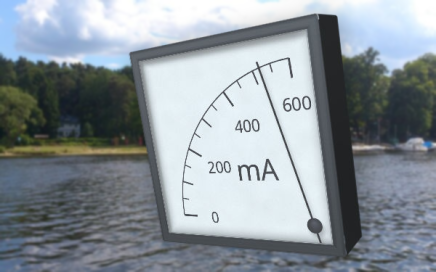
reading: 525 (mA)
